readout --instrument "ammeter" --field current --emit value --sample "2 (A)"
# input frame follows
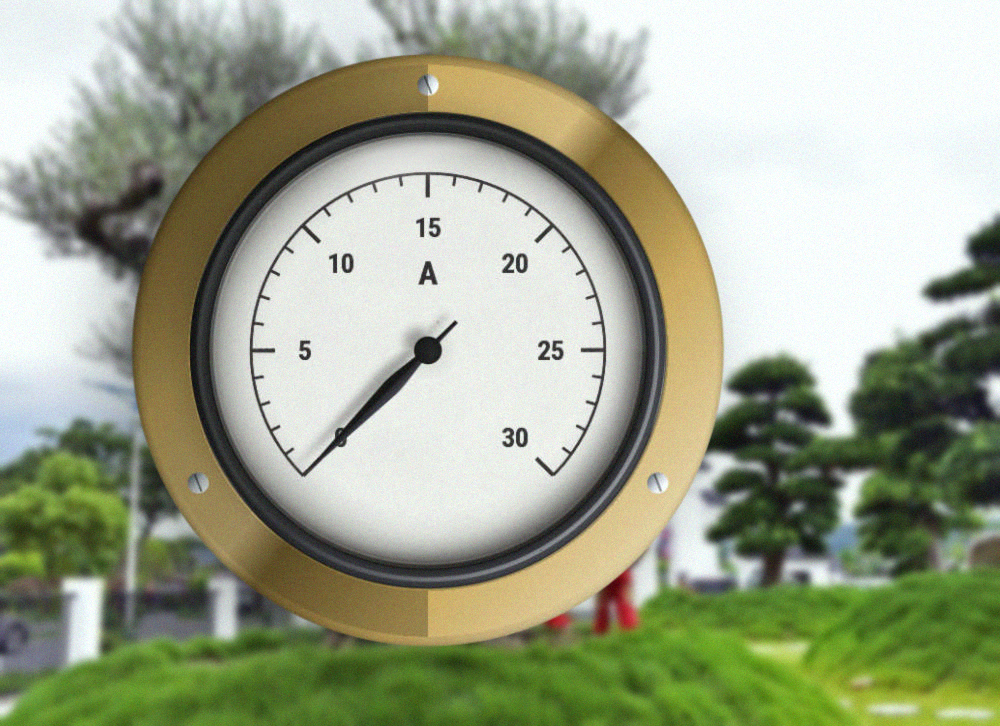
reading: 0 (A)
